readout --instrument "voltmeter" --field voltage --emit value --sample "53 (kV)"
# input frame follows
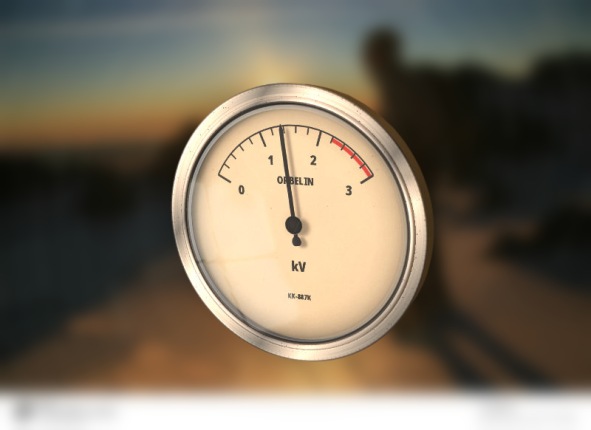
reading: 1.4 (kV)
